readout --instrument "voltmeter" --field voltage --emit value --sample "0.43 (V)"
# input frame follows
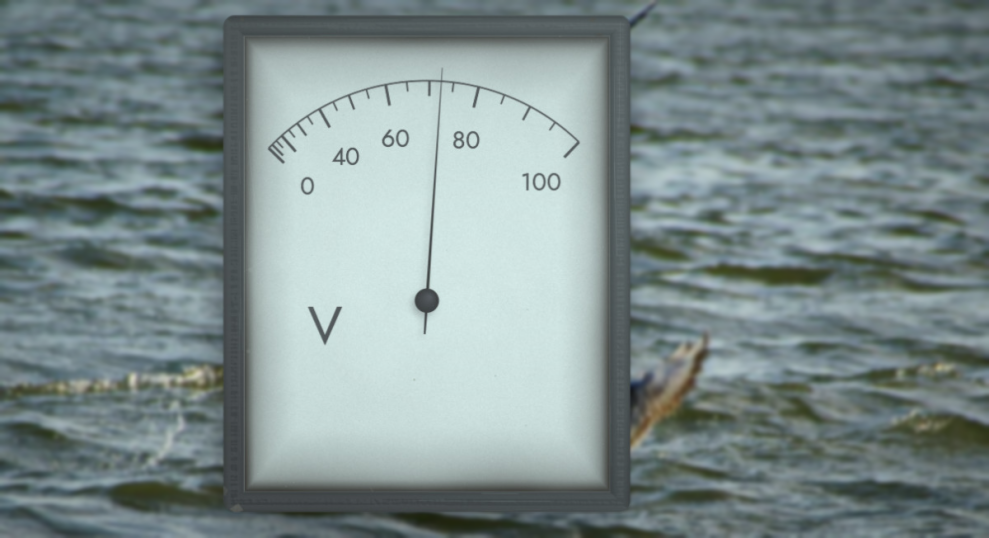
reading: 72.5 (V)
